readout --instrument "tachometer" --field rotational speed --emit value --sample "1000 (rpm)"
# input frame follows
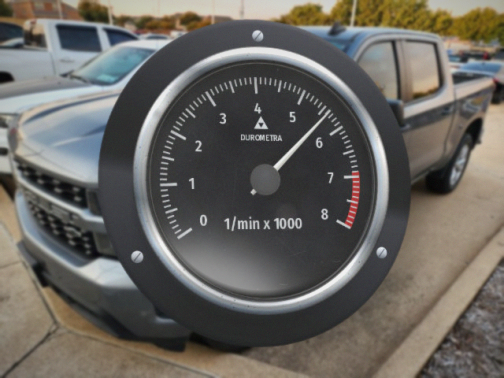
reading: 5600 (rpm)
